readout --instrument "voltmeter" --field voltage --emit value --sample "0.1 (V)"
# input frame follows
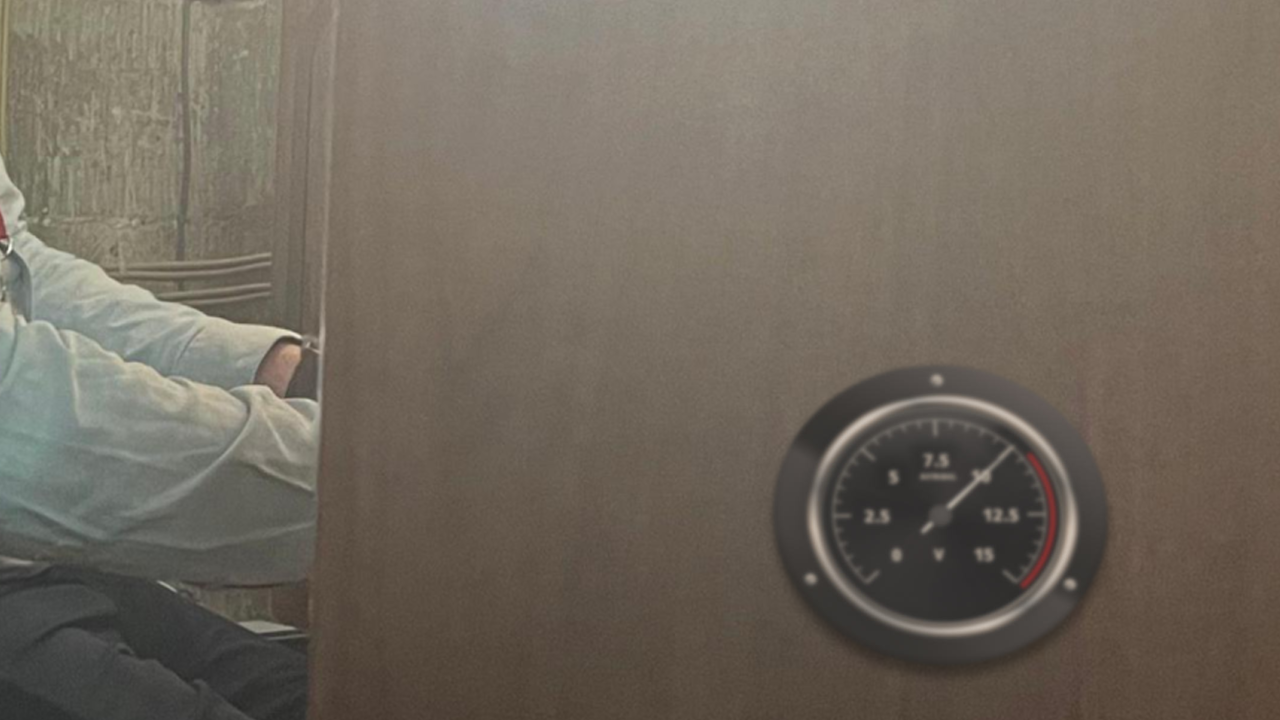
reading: 10 (V)
